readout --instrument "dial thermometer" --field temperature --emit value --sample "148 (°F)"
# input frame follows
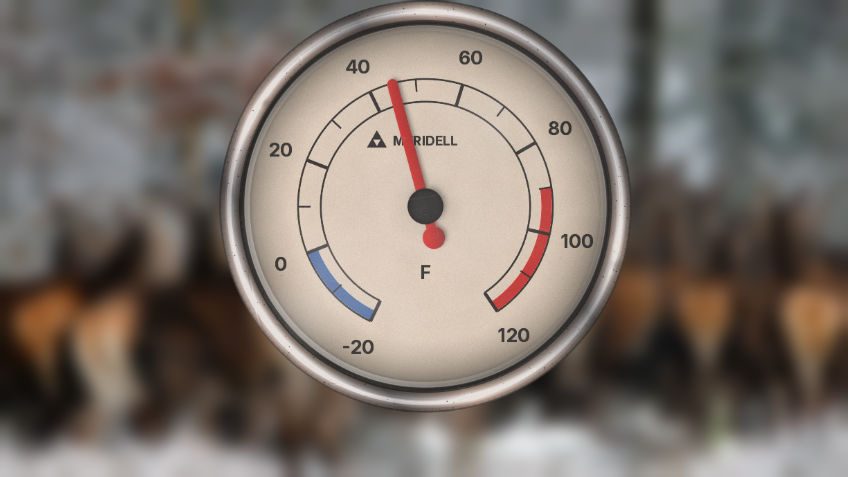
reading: 45 (°F)
